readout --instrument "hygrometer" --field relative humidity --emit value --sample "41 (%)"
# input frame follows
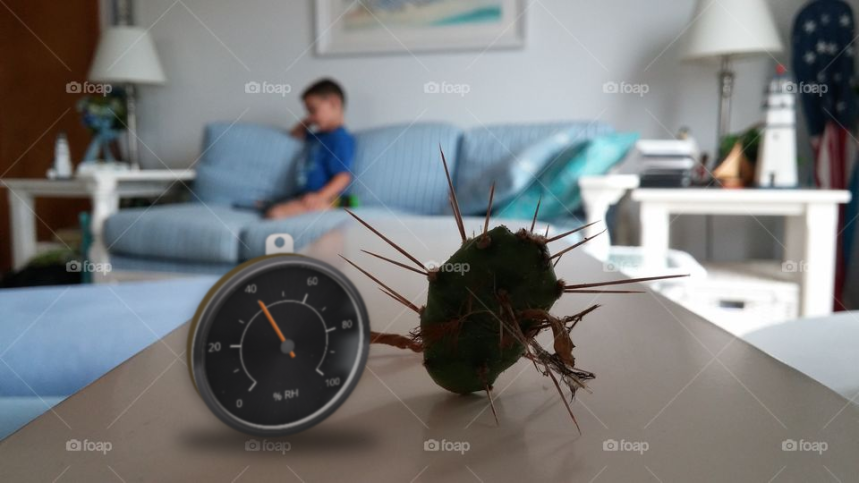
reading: 40 (%)
